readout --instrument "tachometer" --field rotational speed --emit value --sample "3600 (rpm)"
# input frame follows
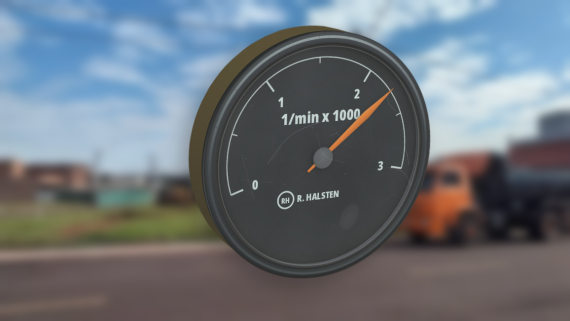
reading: 2250 (rpm)
